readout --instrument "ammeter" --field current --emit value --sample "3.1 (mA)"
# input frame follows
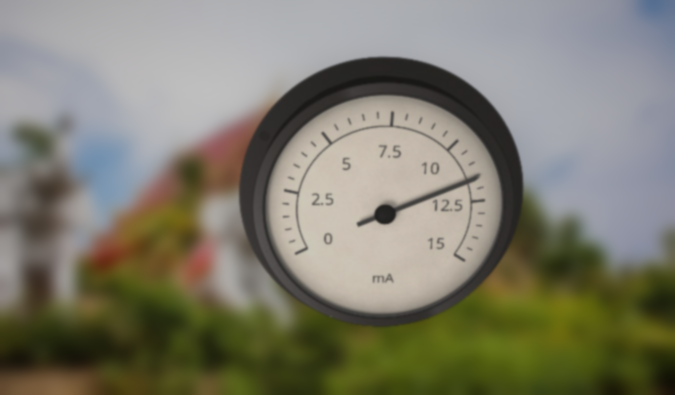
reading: 11.5 (mA)
